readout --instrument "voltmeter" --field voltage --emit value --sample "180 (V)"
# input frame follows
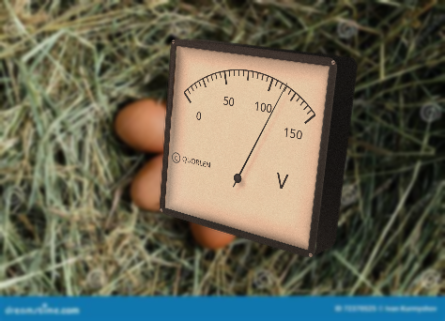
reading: 115 (V)
